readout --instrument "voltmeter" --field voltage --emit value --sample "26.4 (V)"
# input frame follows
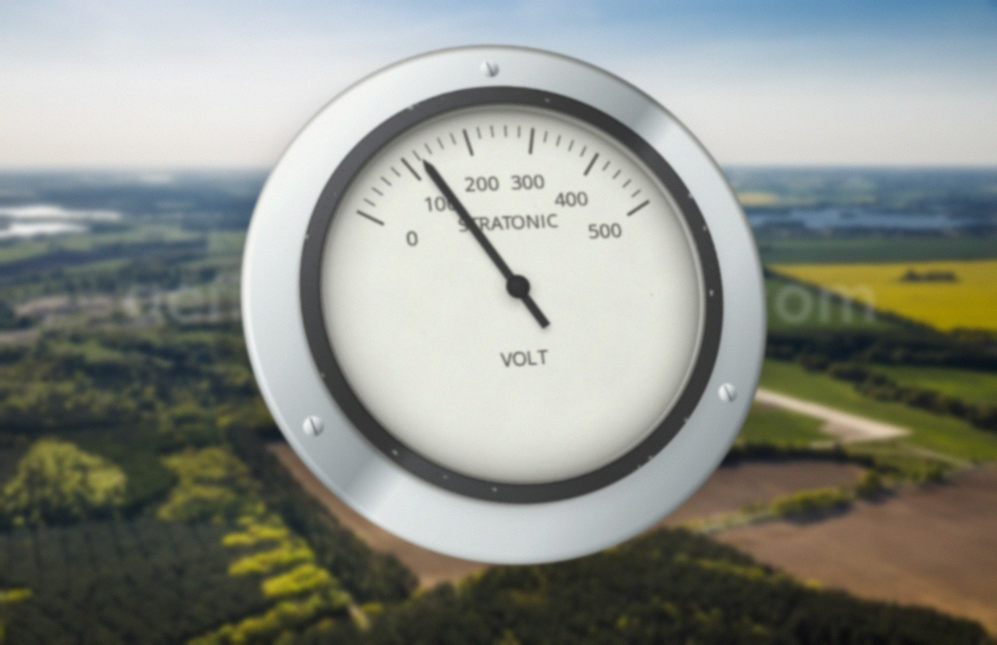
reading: 120 (V)
